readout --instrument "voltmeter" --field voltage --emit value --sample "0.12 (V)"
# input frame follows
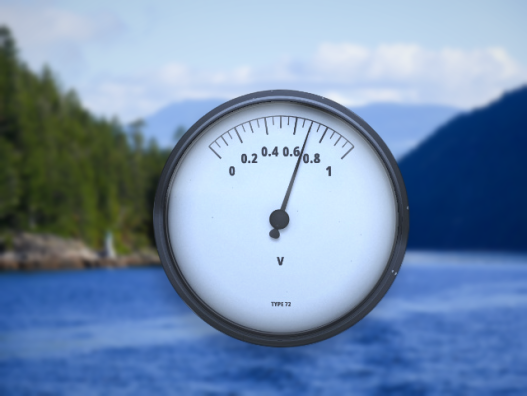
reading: 0.7 (V)
